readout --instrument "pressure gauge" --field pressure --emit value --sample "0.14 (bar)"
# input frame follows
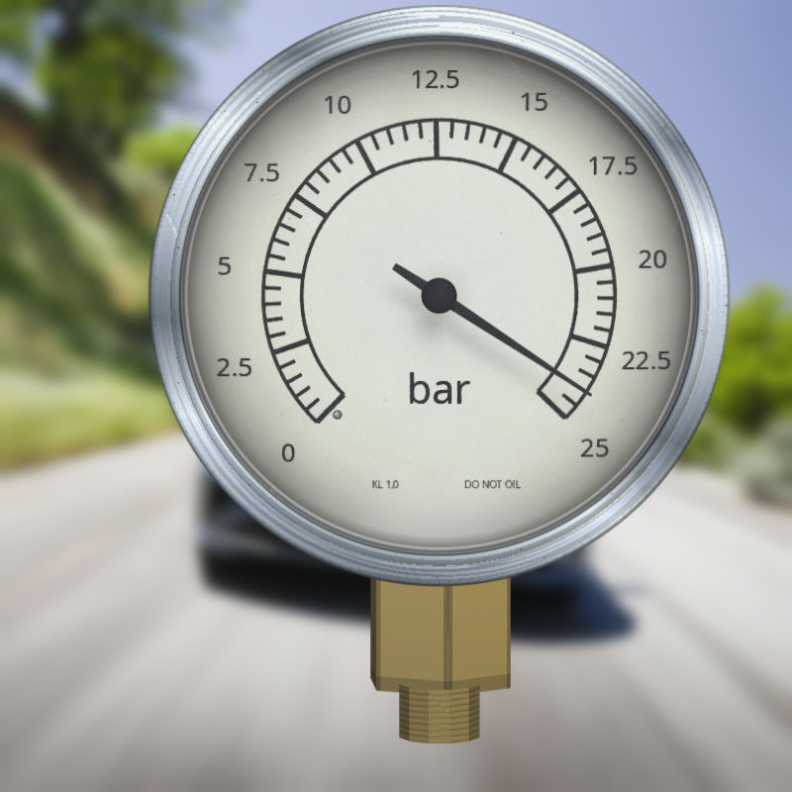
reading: 24 (bar)
